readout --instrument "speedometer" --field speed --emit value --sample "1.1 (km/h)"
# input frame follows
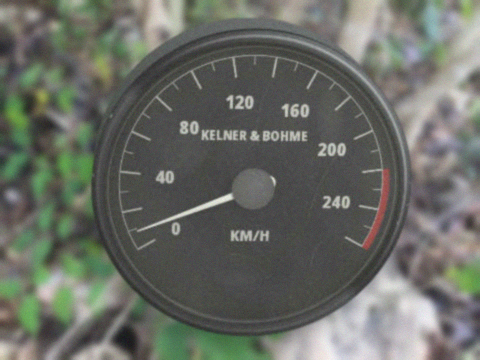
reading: 10 (km/h)
